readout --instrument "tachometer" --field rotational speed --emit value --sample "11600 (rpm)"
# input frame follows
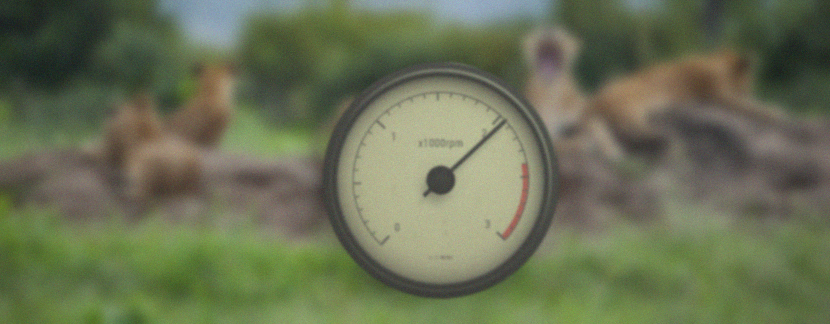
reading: 2050 (rpm)
